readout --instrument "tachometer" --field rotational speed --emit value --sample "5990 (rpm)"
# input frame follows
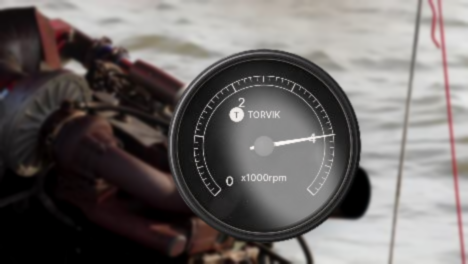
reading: 4000 (rpm)
